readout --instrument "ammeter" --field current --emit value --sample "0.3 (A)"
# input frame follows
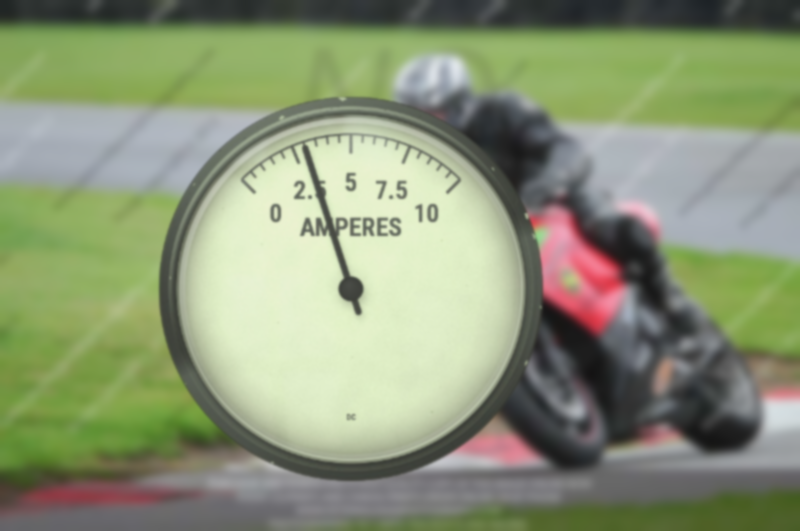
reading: 3 (A)
